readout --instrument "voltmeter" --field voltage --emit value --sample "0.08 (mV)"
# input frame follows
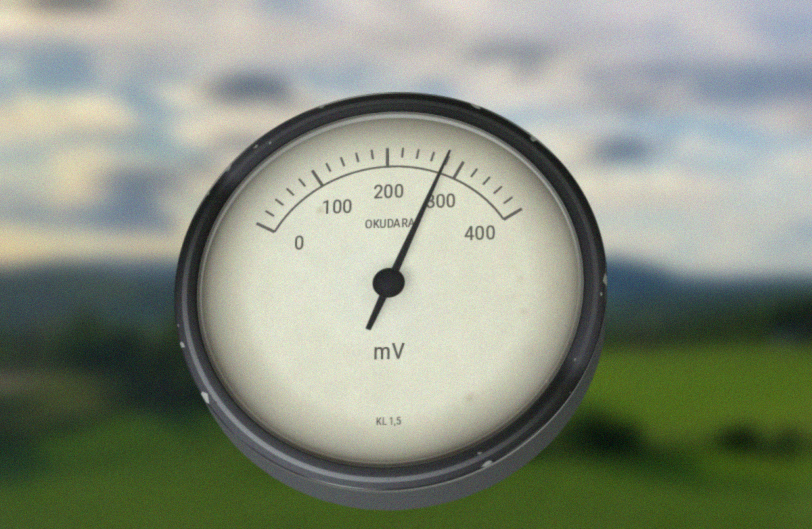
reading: 280 (mV)
